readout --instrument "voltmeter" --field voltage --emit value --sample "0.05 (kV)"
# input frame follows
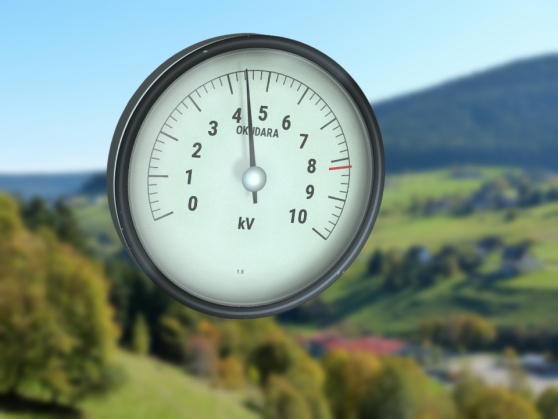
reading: 4.4 (kV)
